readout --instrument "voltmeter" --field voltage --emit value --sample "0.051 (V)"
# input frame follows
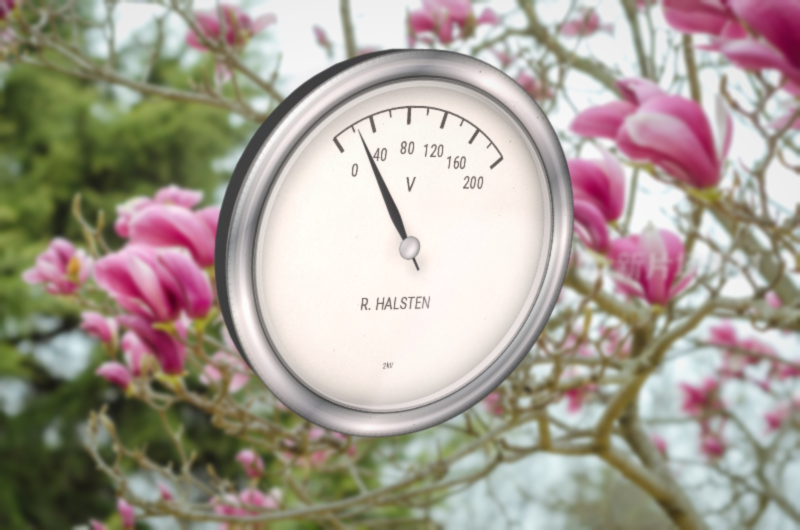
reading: 20 (V)
